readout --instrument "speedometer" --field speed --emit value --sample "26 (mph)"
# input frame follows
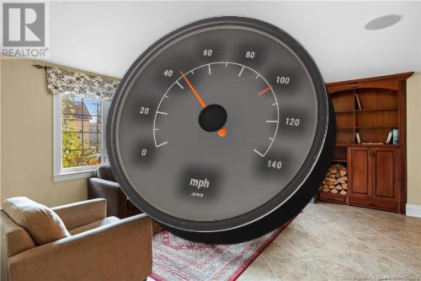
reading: 45 (mph)
